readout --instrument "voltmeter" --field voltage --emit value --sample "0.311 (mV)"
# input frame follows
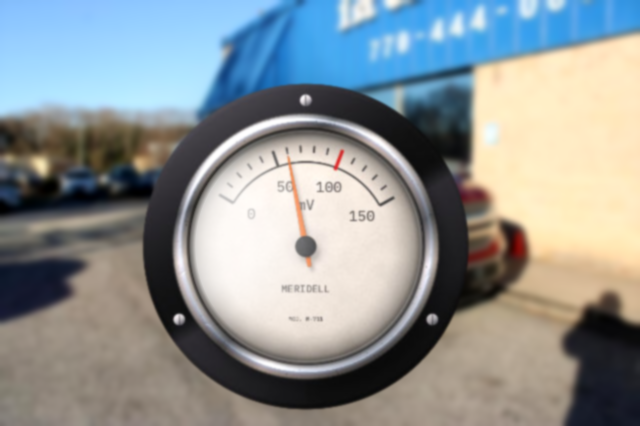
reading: 60 (mV)
